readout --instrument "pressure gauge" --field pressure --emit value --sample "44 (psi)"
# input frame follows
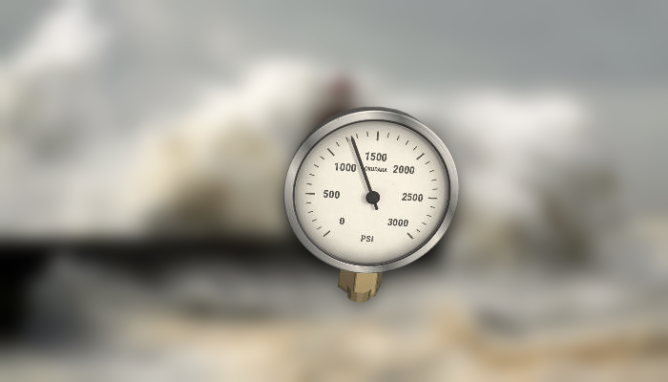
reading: 1250 (psi)
